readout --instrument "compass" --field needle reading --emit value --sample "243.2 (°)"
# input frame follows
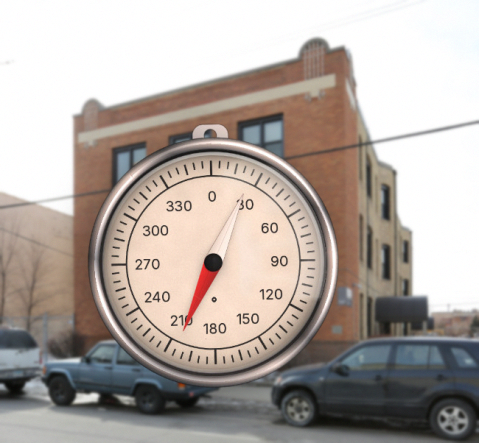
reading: 205 (°)
